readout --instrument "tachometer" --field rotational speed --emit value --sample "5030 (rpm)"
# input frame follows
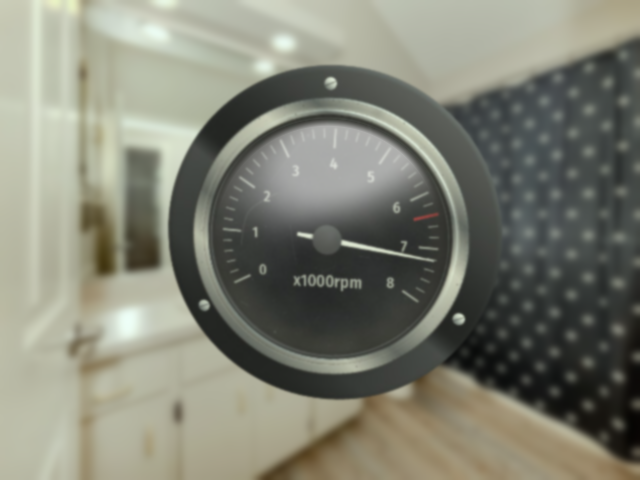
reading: 7200 (rpm)
